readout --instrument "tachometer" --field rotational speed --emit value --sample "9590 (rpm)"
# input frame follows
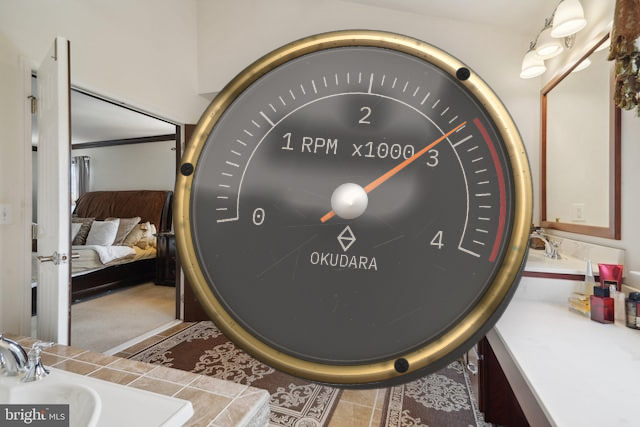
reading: 2900 (rpm)
